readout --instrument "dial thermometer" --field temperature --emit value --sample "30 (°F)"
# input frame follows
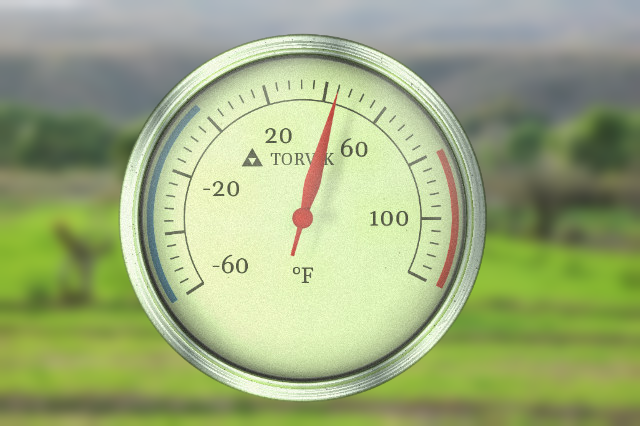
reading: 44 (°F)
